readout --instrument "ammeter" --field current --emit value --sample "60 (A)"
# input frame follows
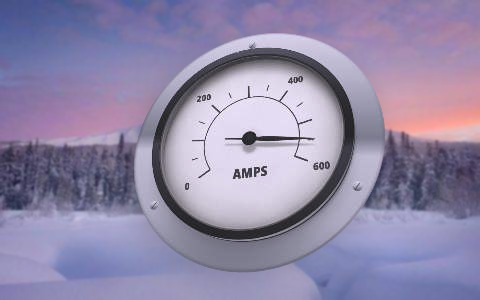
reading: 550 (A)
